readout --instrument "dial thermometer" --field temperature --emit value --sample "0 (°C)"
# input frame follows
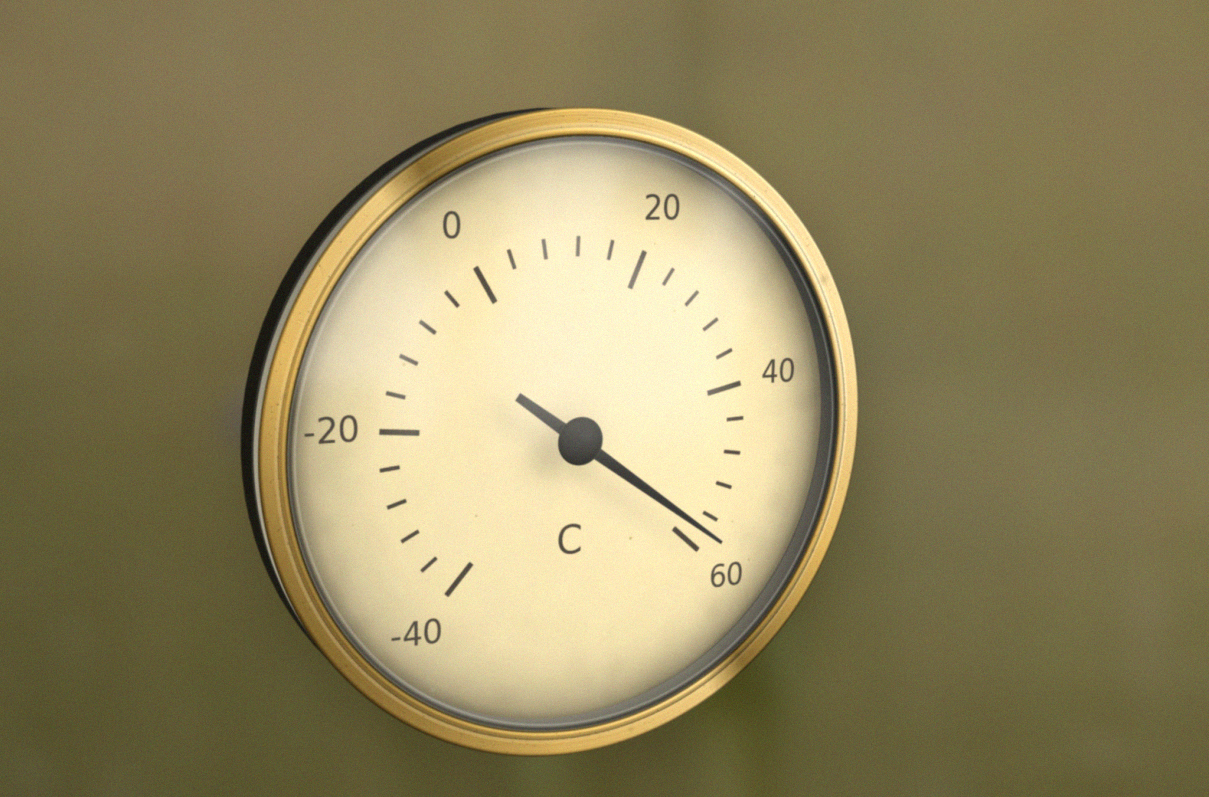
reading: 58 (°C)
